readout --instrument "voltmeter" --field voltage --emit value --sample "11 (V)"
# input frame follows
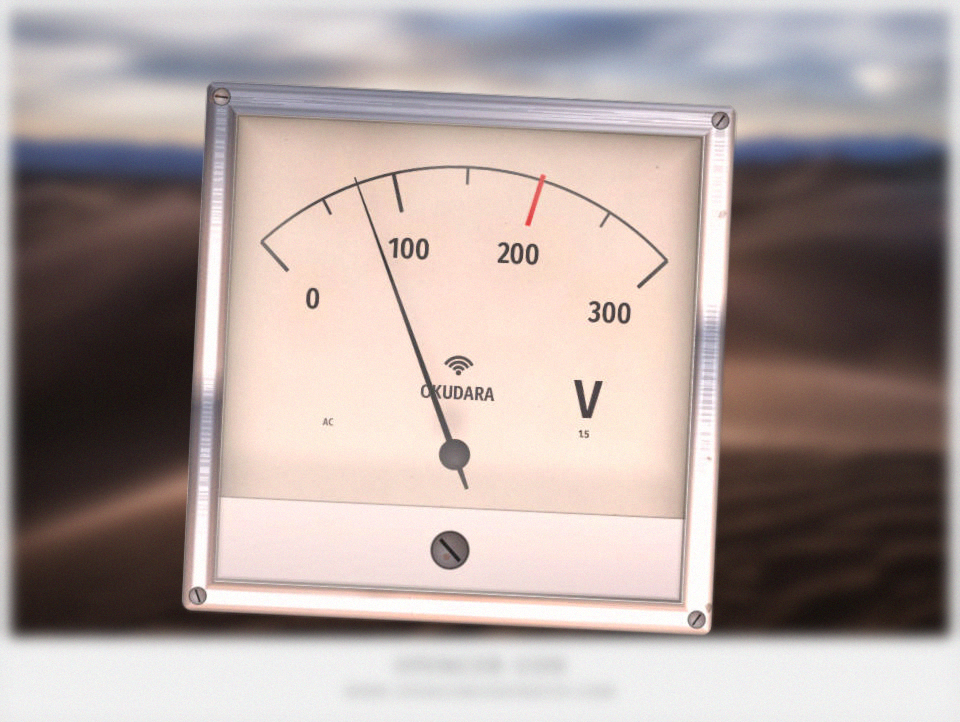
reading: 75 (V)
